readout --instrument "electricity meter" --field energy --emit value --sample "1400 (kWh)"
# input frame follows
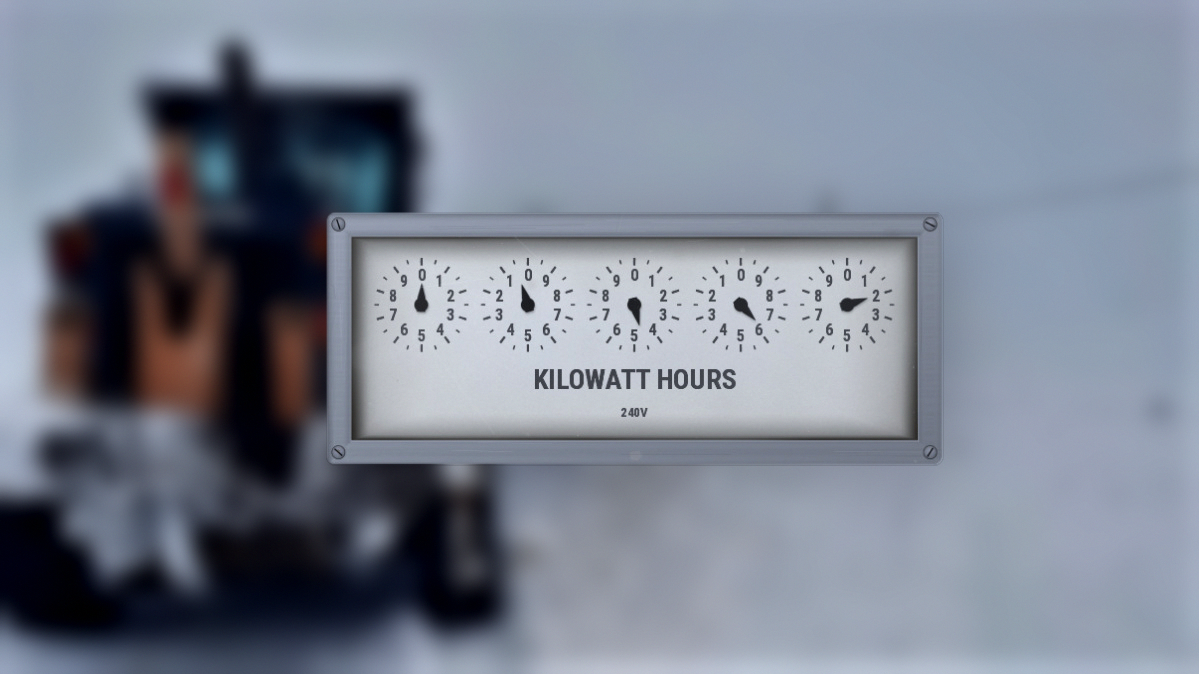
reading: 462 (kWh)
